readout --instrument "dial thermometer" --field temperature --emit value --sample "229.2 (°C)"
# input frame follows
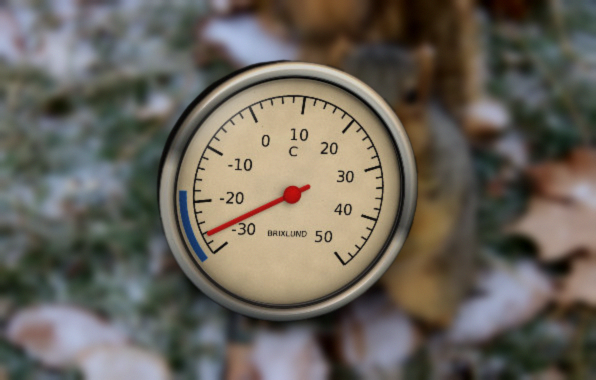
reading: -26 (°C)
